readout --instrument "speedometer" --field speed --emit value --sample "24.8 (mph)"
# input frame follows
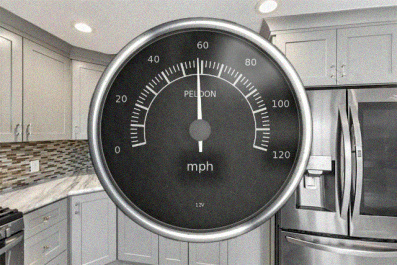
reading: 58 (mph)
